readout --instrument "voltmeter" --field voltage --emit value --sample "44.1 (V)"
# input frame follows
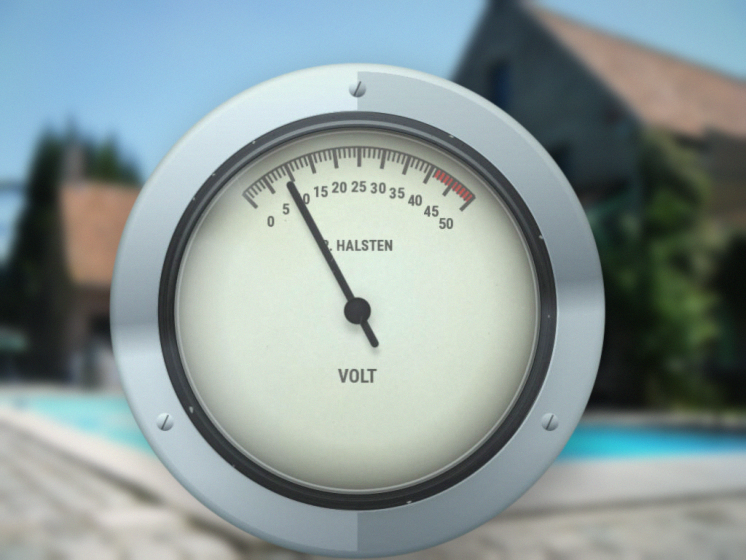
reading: 9 (V)
